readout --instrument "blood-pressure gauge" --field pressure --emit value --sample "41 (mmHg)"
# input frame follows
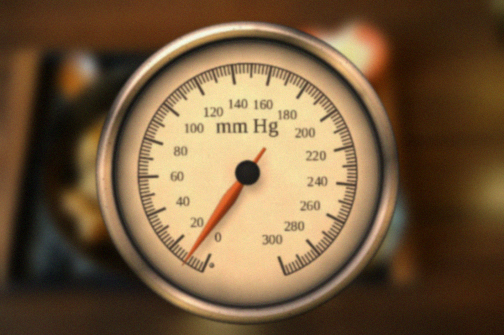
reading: 10 (mmHg)
